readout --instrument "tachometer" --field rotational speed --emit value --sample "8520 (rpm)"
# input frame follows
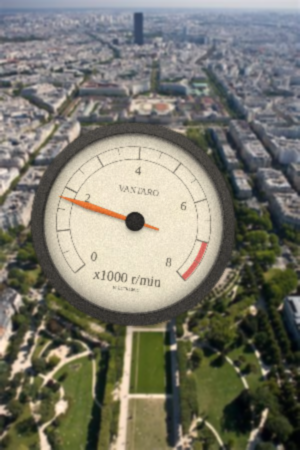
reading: 1750 (rpm)
